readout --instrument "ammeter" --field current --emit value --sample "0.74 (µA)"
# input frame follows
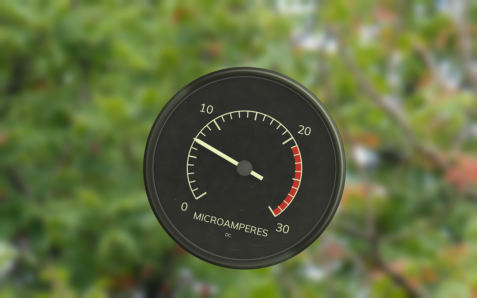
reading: 7 (µA)
